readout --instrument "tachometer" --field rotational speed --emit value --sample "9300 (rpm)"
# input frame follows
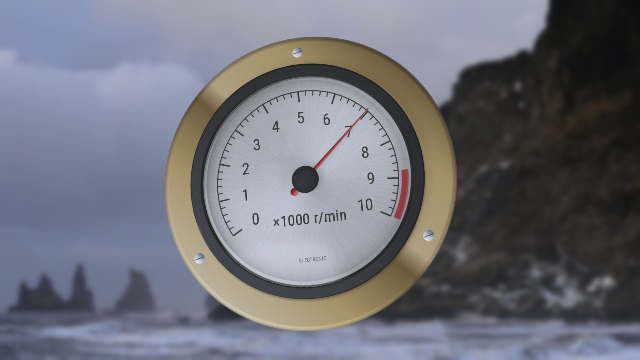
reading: 7000 (rpm)
